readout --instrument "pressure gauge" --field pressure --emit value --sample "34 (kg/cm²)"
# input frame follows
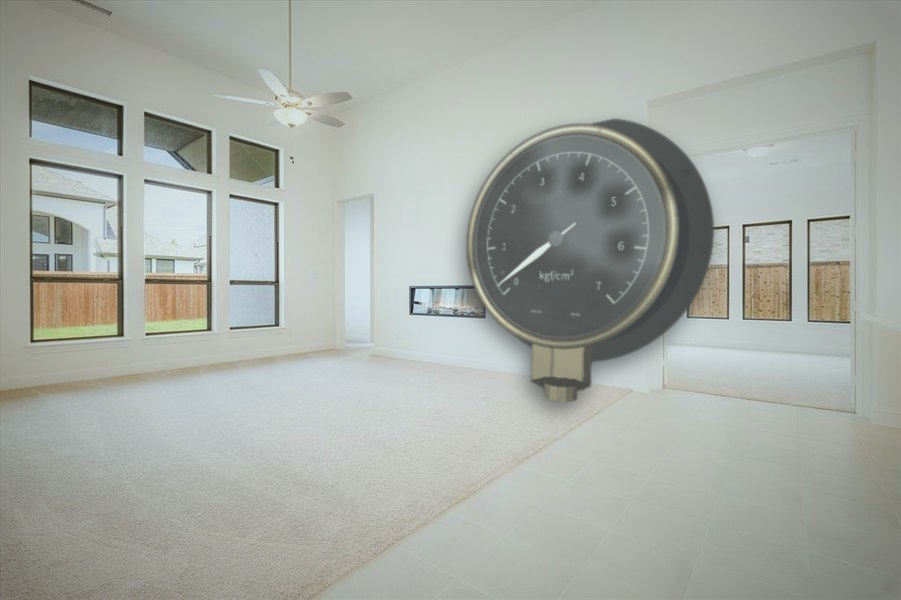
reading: 0.2 (kg/cm²)
